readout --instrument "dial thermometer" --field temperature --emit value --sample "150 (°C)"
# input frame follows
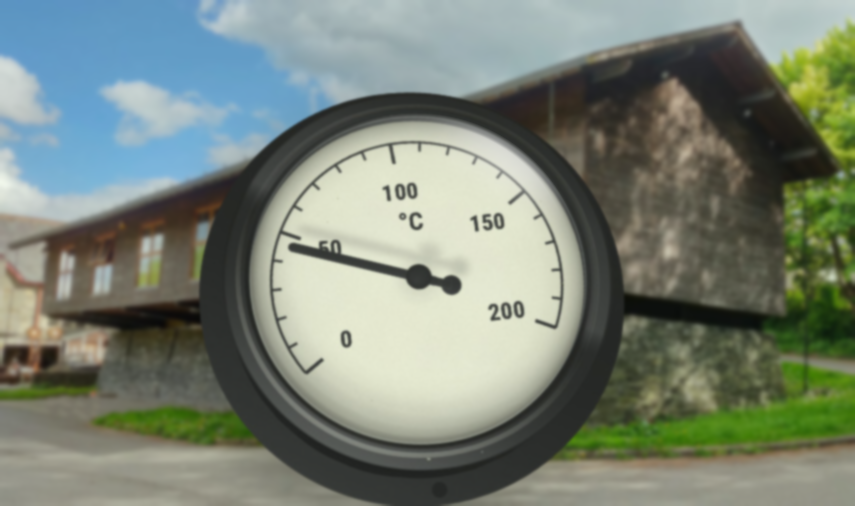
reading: 45 (°C)
